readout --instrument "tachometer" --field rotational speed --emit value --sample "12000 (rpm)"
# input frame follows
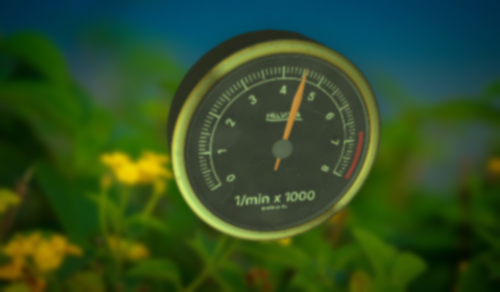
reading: 4500 (rpm)
